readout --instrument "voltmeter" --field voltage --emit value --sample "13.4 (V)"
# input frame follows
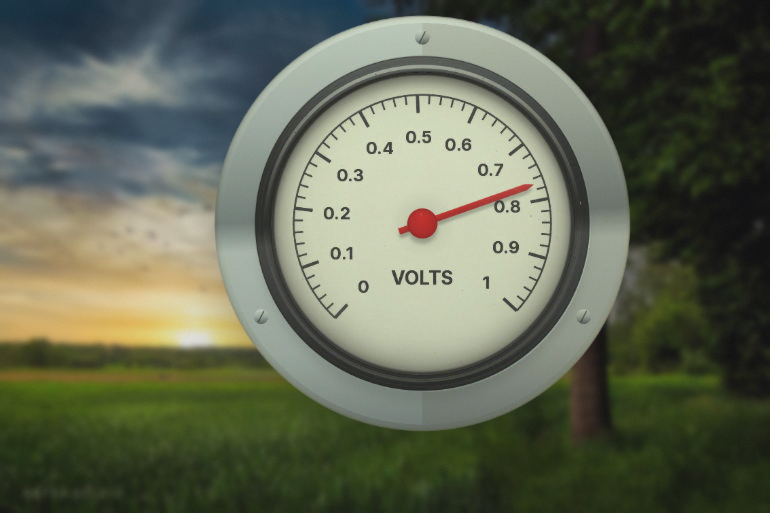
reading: 0.77 (V)
